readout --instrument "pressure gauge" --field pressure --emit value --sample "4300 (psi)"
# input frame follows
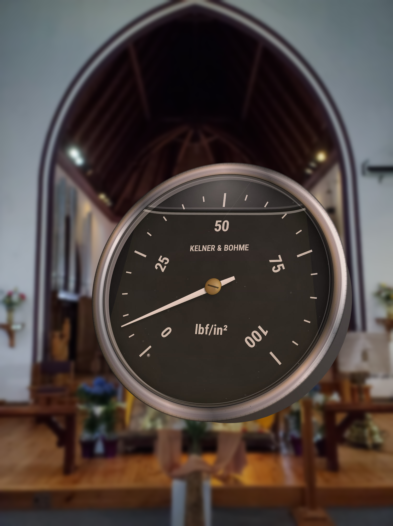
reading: 7.5 (psi)
